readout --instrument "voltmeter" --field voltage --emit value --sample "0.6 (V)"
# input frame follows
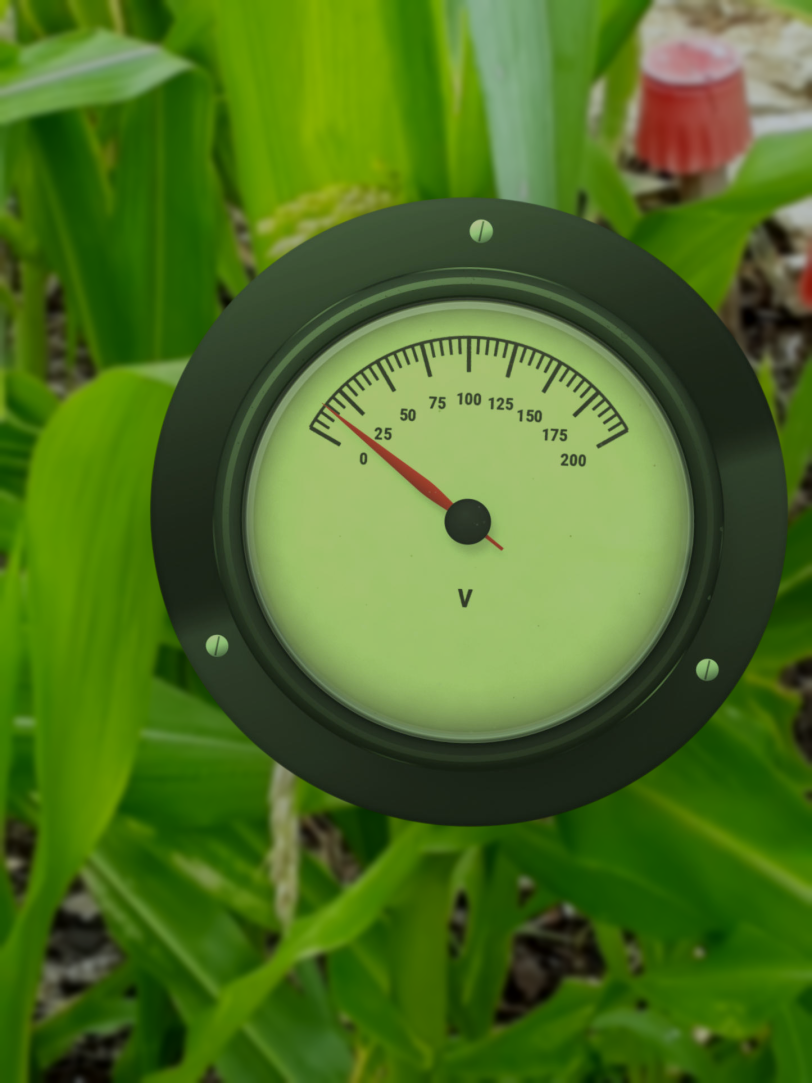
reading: 15 (V)
